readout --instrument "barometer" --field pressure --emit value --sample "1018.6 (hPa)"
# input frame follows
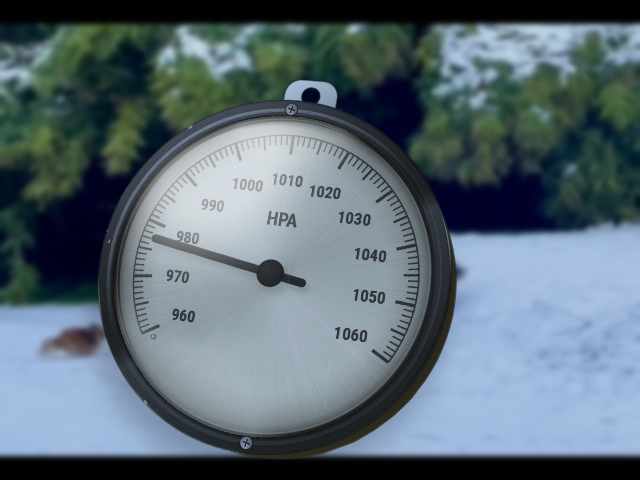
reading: 977 (hPa)
